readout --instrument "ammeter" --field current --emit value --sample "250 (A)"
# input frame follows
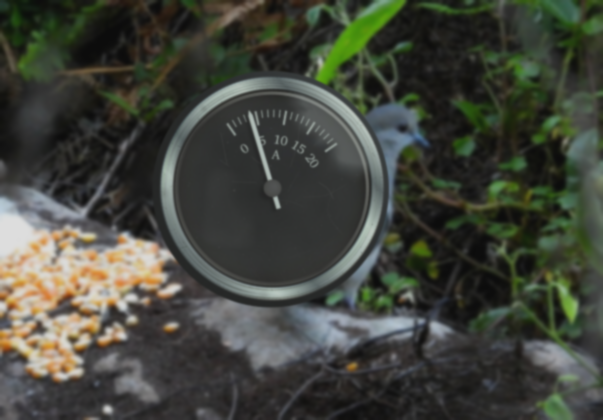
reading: 4 (A)
